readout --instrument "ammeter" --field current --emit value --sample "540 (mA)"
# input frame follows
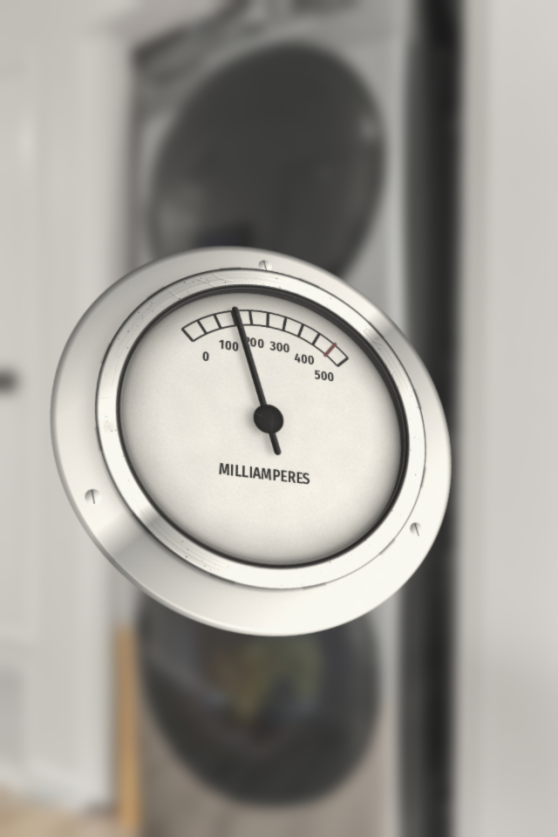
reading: 150 (mA)
